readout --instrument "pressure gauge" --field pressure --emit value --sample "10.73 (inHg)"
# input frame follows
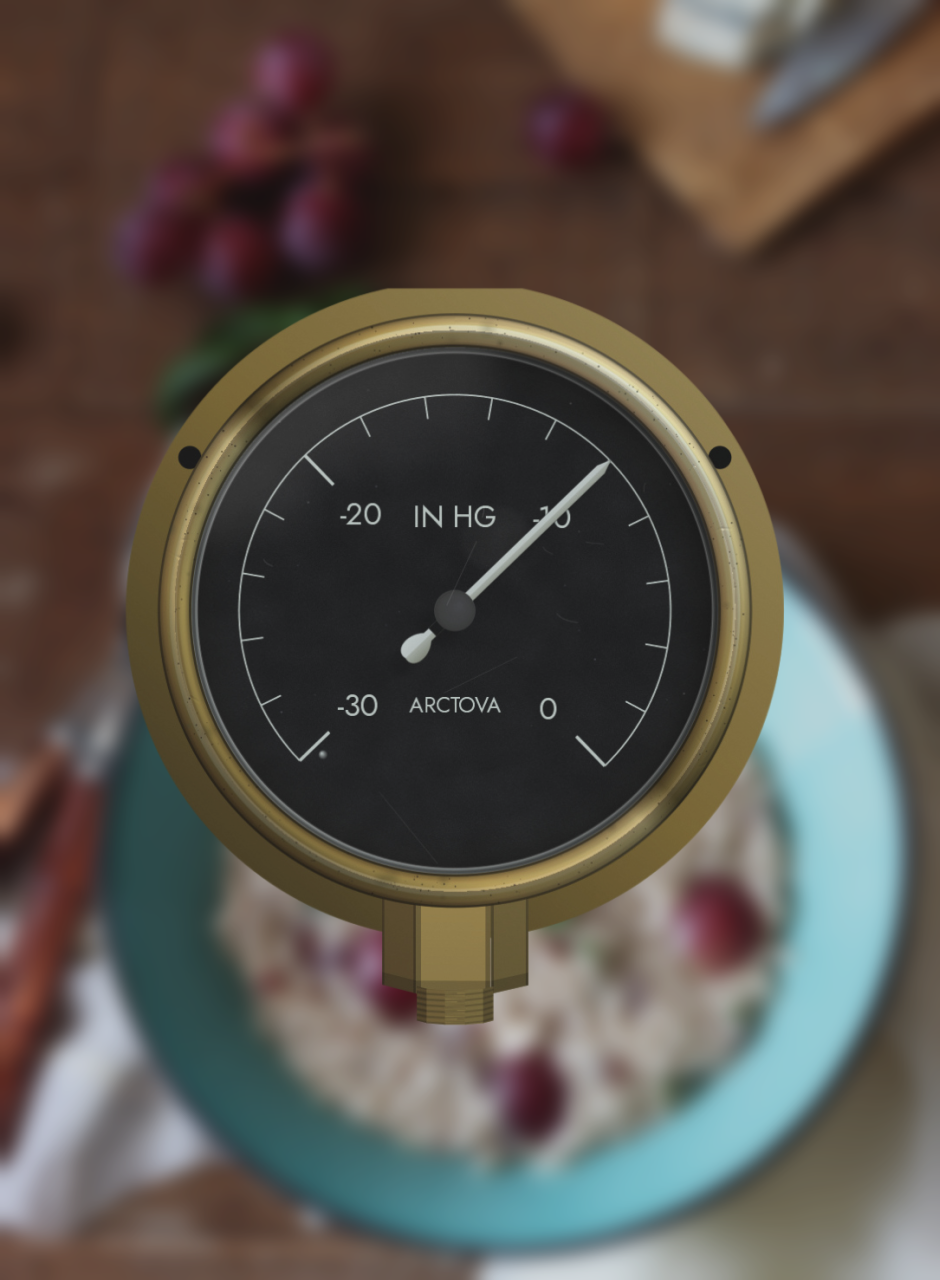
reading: -10 (inHg)
